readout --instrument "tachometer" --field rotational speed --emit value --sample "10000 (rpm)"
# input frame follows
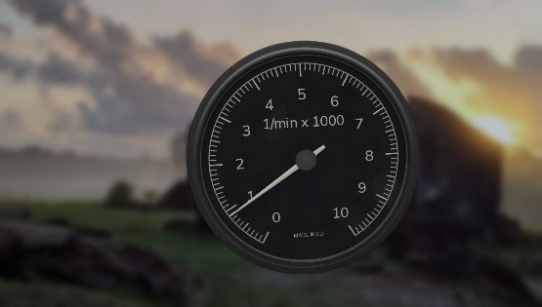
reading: 900 (rpm)
